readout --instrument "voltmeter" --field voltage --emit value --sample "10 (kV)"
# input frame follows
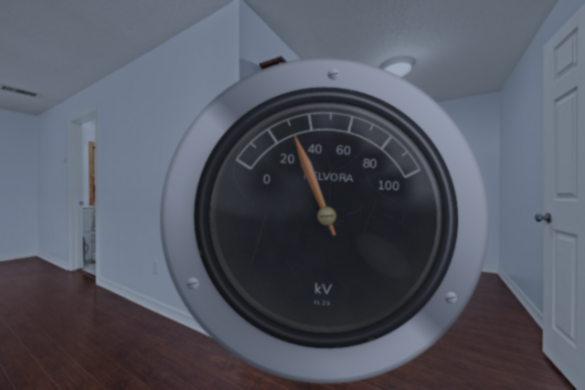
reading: 30 (kV)
